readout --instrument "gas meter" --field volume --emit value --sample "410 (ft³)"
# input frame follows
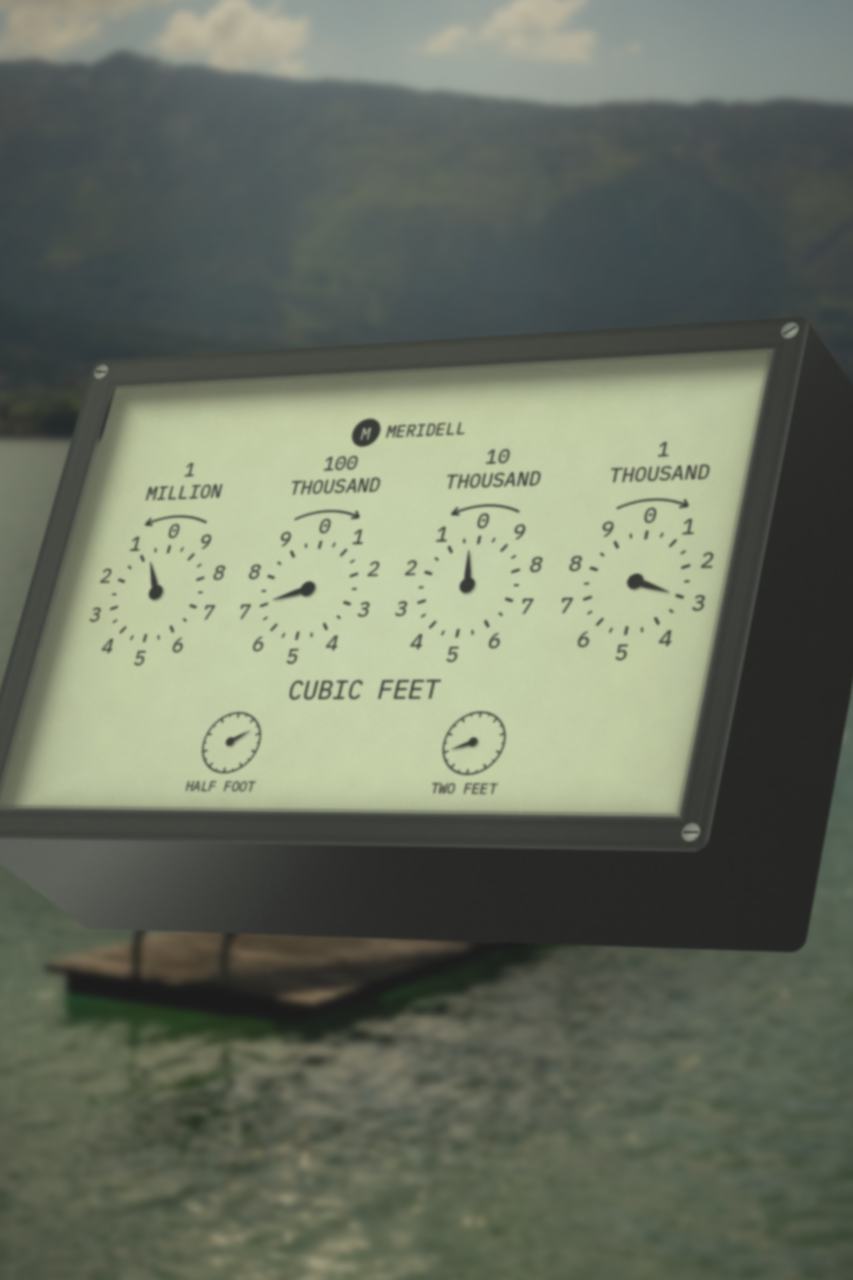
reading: 70300 (ft³)
